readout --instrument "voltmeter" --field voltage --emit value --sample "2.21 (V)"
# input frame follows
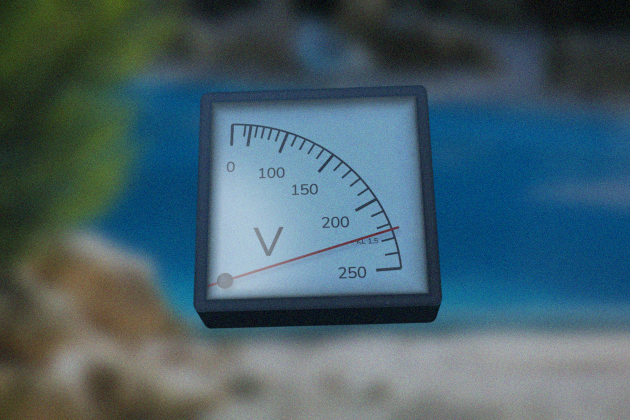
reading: 225 (V)
